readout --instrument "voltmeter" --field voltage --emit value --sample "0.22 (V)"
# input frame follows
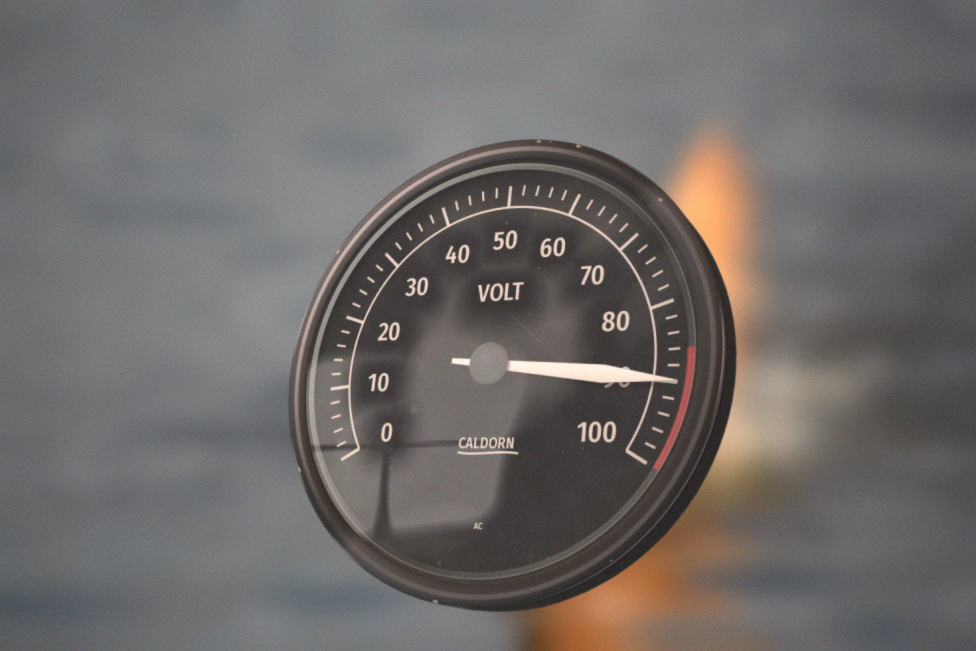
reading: 90 (V)
